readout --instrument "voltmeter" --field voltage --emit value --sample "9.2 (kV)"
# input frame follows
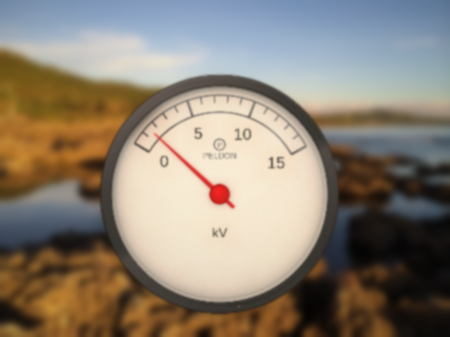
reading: 1.5 (kV)
